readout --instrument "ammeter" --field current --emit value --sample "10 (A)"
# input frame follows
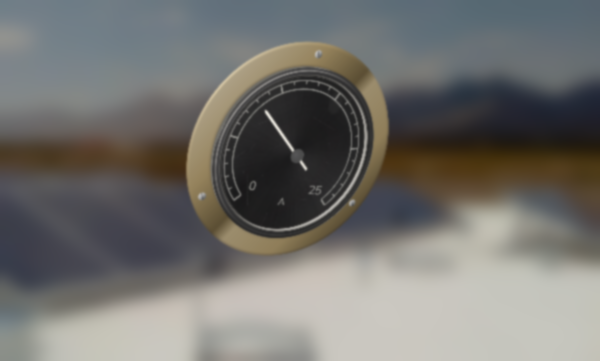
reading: 8 (A)
